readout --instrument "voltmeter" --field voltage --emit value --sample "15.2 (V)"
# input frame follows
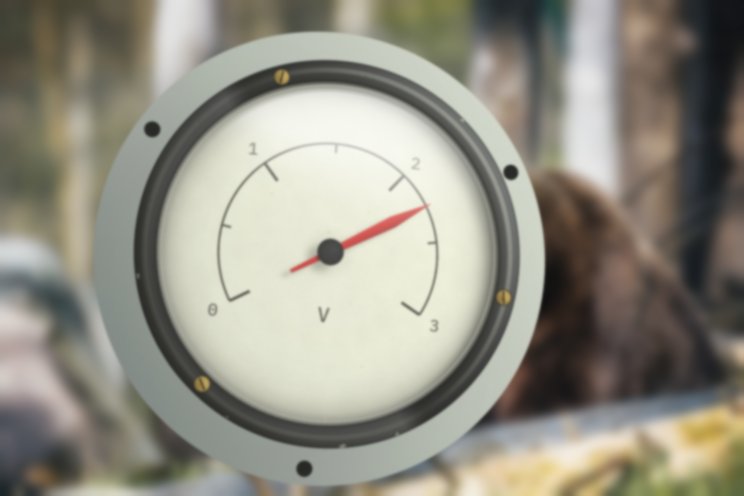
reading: 2.25 (V)
